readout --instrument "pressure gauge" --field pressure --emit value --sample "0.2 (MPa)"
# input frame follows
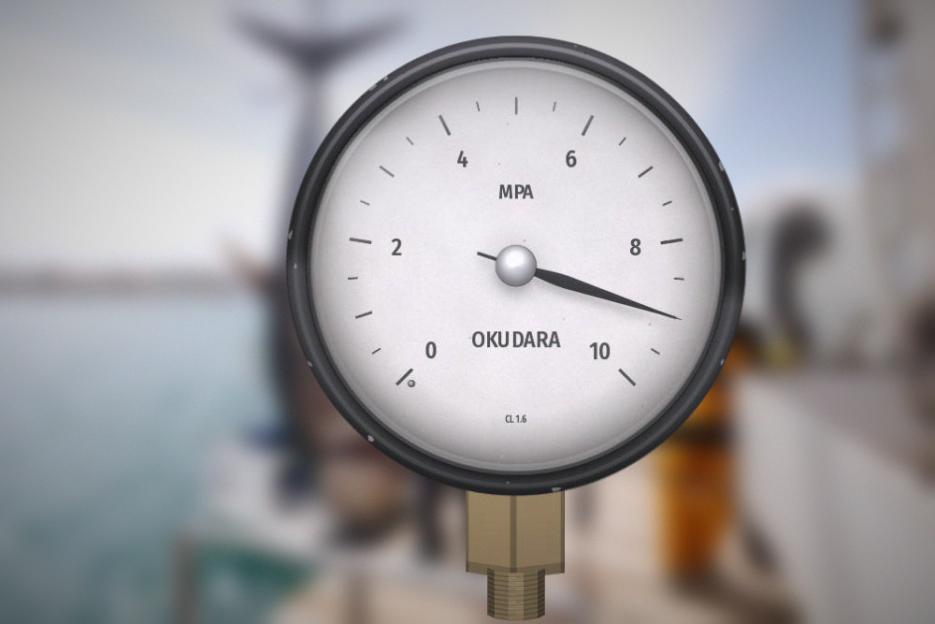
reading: 9 (MPa)
